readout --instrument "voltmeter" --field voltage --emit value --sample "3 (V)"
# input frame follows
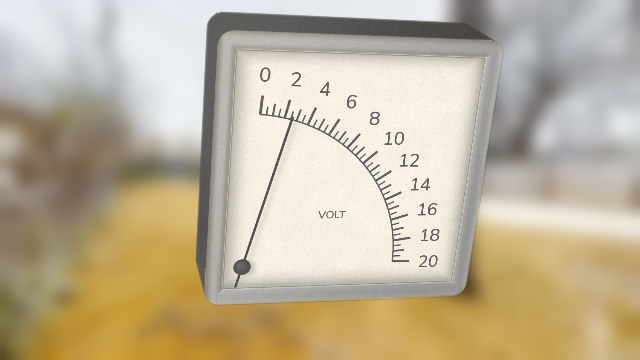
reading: 2.5 (V)
